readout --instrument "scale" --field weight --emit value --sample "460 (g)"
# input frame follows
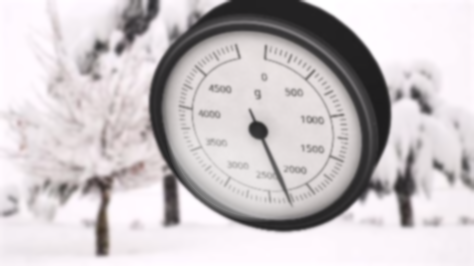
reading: 2250 (g)
